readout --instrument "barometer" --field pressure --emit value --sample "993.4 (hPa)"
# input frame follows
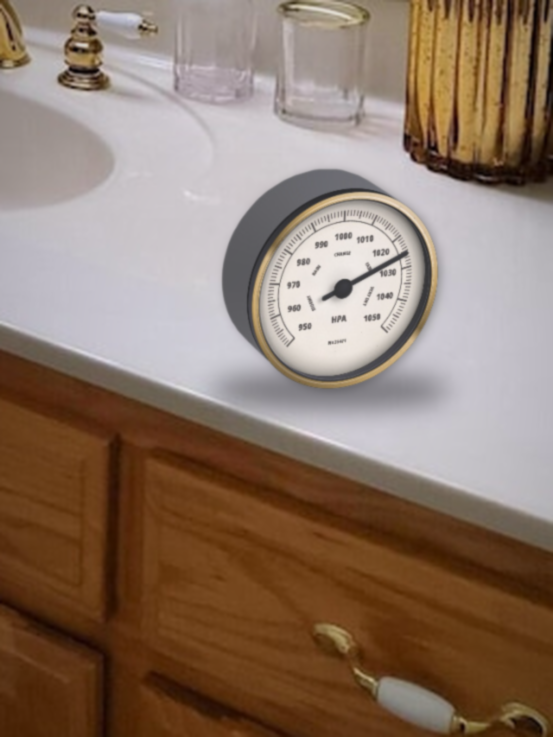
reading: 1025 (hPa)
